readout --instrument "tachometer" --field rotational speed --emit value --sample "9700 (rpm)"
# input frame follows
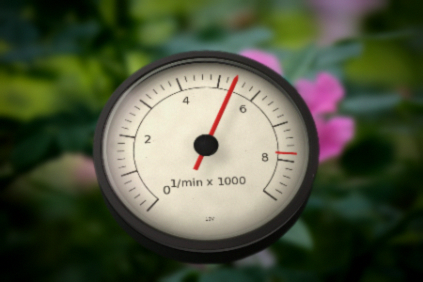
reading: 5400 (rpm)
